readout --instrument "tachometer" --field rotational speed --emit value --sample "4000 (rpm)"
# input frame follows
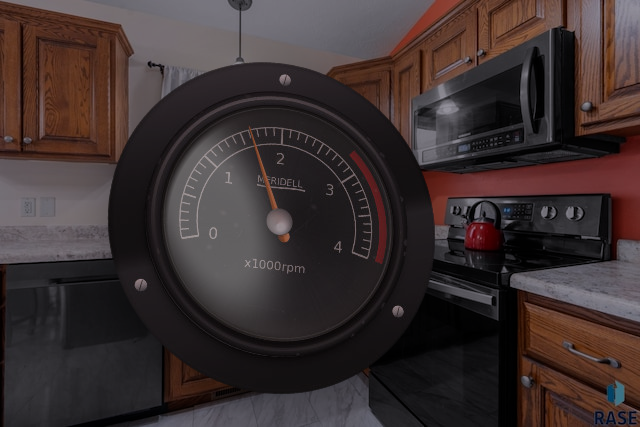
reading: 1600 (rpm)
